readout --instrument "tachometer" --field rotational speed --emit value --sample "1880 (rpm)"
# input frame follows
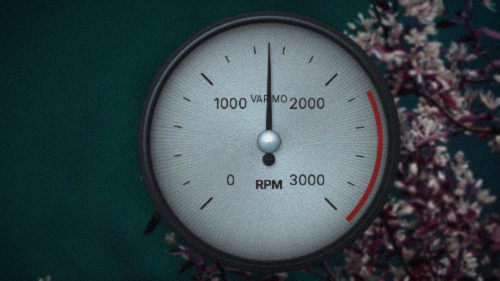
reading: 1500 (rpm)
